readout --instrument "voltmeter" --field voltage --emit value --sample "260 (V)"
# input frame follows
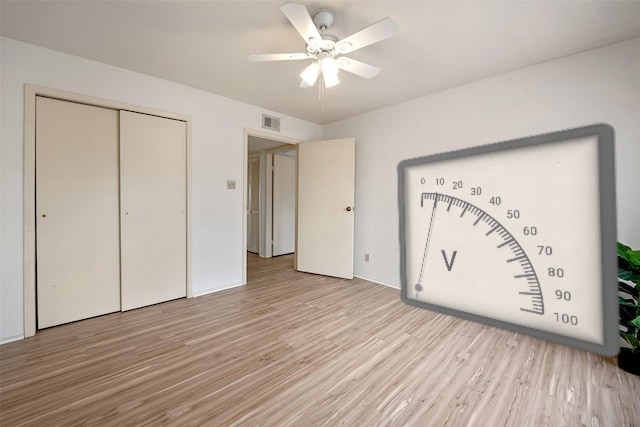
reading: 10 (V)
